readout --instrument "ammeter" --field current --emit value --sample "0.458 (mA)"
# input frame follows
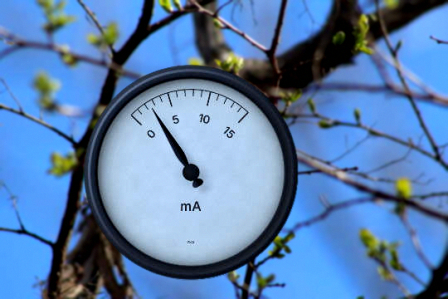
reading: 2.5 (mA)
